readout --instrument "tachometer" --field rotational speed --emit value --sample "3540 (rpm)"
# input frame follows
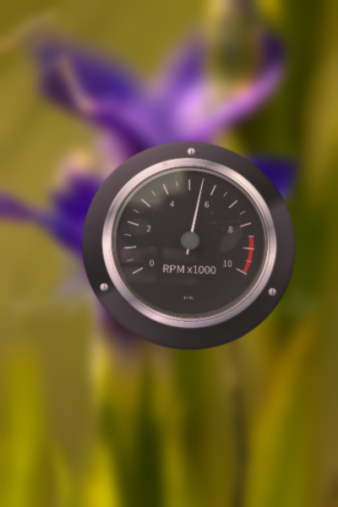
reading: 5500 (rpm)
